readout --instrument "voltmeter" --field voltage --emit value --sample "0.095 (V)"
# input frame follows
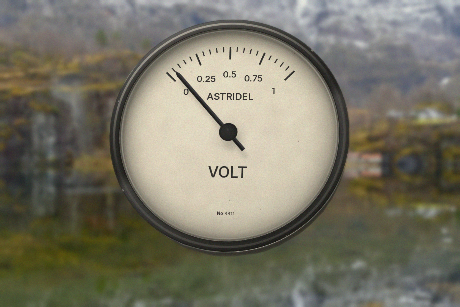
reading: 0.05 (V)
